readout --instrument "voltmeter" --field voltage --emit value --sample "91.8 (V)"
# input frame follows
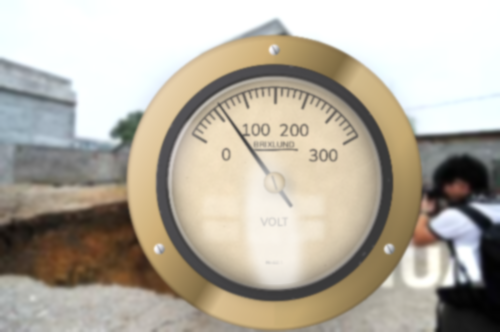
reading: 60 (V)
